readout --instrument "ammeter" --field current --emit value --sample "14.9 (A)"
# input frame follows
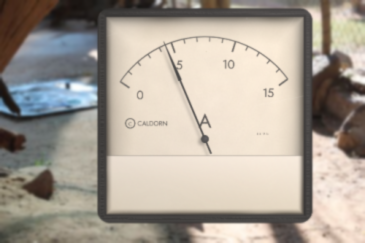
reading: 4.5 (A)
